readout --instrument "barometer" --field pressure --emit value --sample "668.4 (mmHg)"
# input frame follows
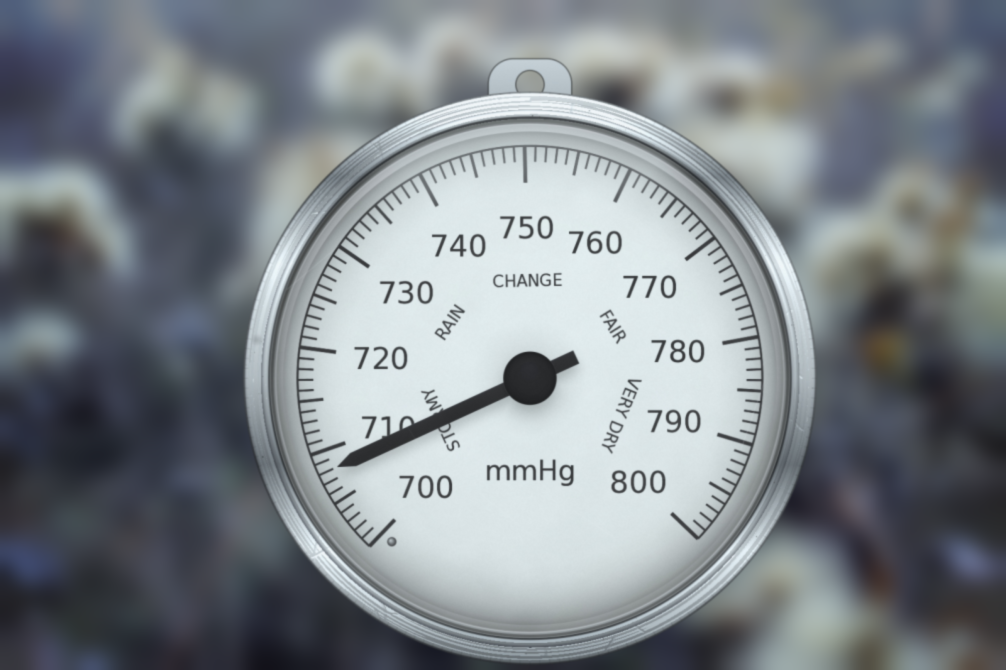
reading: 708 (mmHg)
